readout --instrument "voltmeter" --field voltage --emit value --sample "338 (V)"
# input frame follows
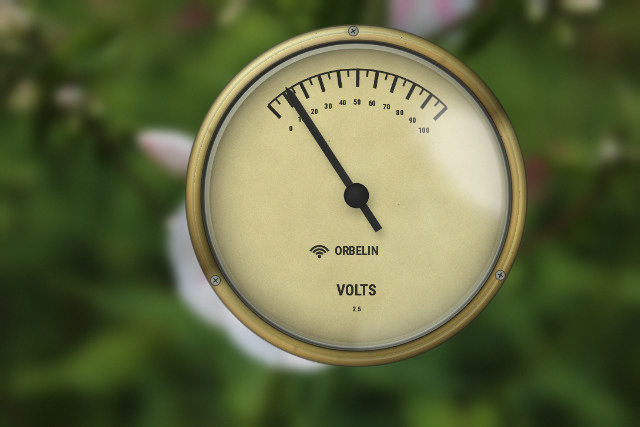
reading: 12.5 (V)
